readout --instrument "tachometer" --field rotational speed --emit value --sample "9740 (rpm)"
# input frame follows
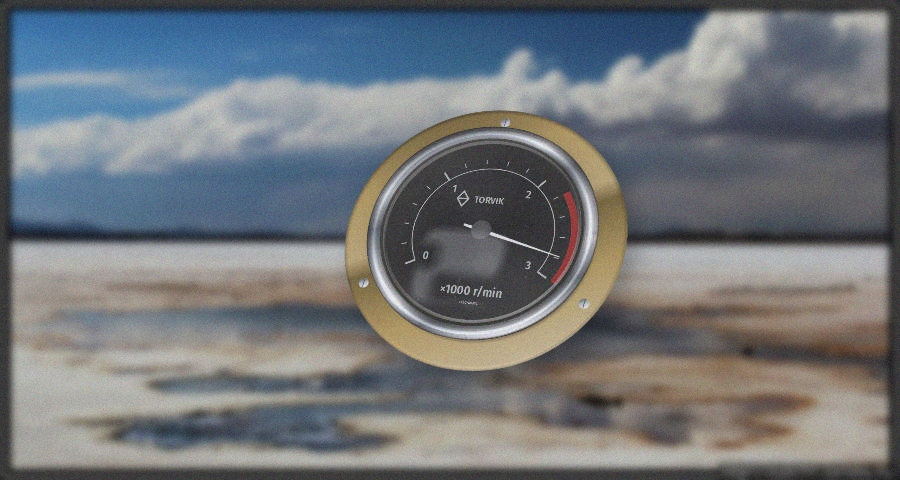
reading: 2800 (rpm)
